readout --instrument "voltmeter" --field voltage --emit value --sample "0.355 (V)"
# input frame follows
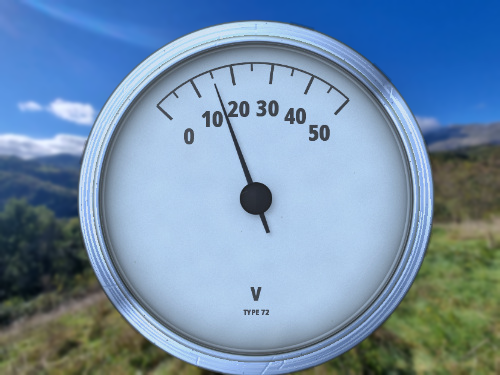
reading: 15 (V)
